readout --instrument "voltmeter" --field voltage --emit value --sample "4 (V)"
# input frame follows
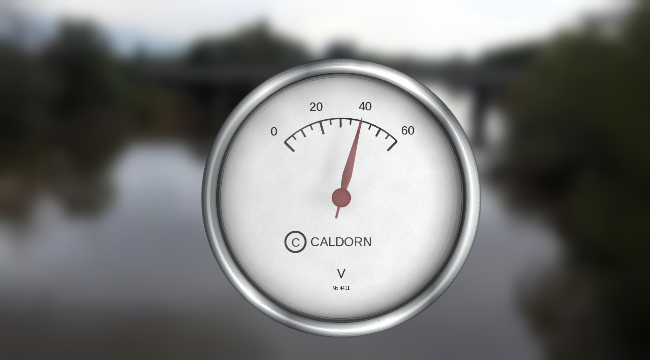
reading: 40 (V)
